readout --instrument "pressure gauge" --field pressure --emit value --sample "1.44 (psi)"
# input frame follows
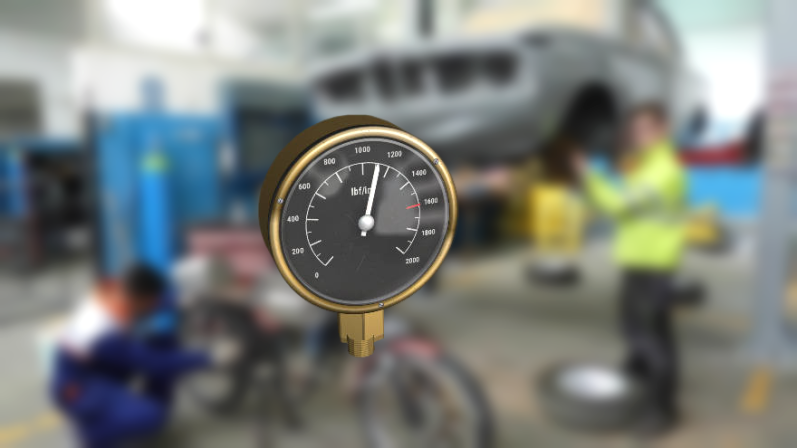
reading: 1100 (psi)
